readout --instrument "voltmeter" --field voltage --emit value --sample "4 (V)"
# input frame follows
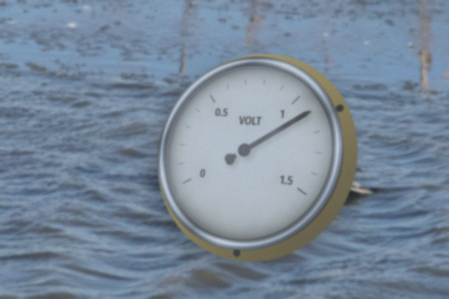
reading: 1.1 (V)
